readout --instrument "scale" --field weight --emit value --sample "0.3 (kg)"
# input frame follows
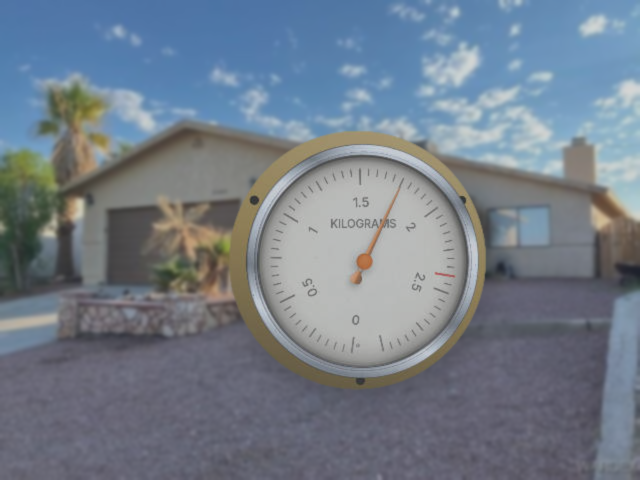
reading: 1.75 (kg)
